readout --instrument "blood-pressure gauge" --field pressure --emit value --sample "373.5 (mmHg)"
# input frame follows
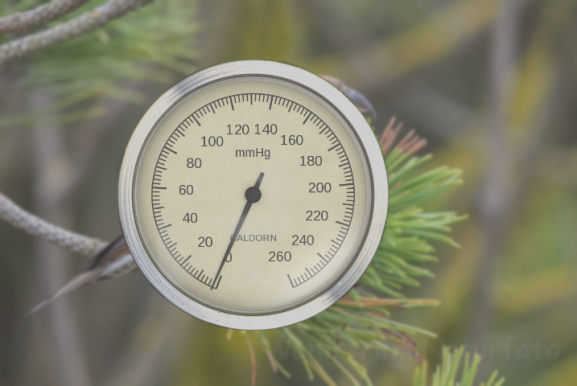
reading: 2 (mmHg)
